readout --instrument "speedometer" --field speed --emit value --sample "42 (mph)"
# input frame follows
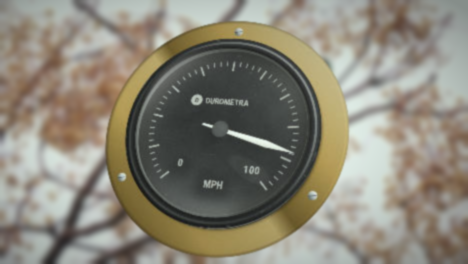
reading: 88 (mph)
